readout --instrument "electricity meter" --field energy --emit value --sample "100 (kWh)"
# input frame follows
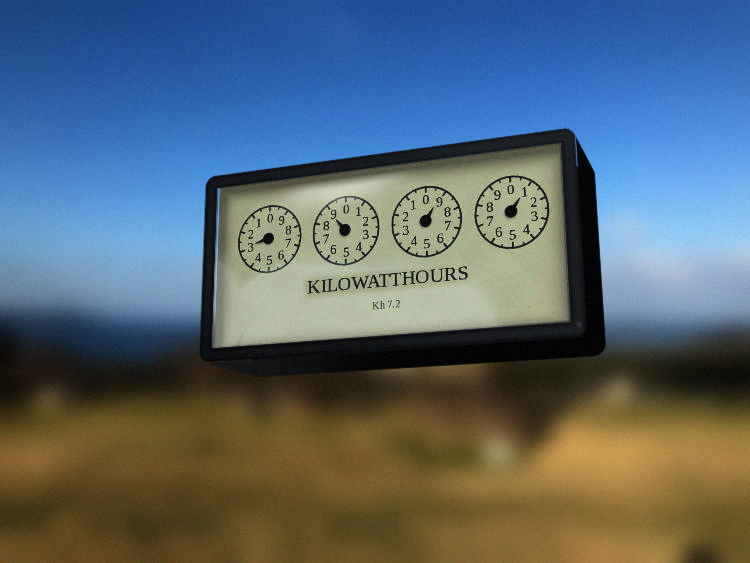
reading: 2891 (kWh)
